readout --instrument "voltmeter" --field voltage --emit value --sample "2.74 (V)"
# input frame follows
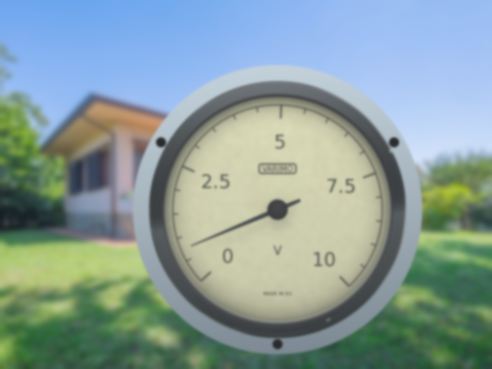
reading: 0.75 (V)
